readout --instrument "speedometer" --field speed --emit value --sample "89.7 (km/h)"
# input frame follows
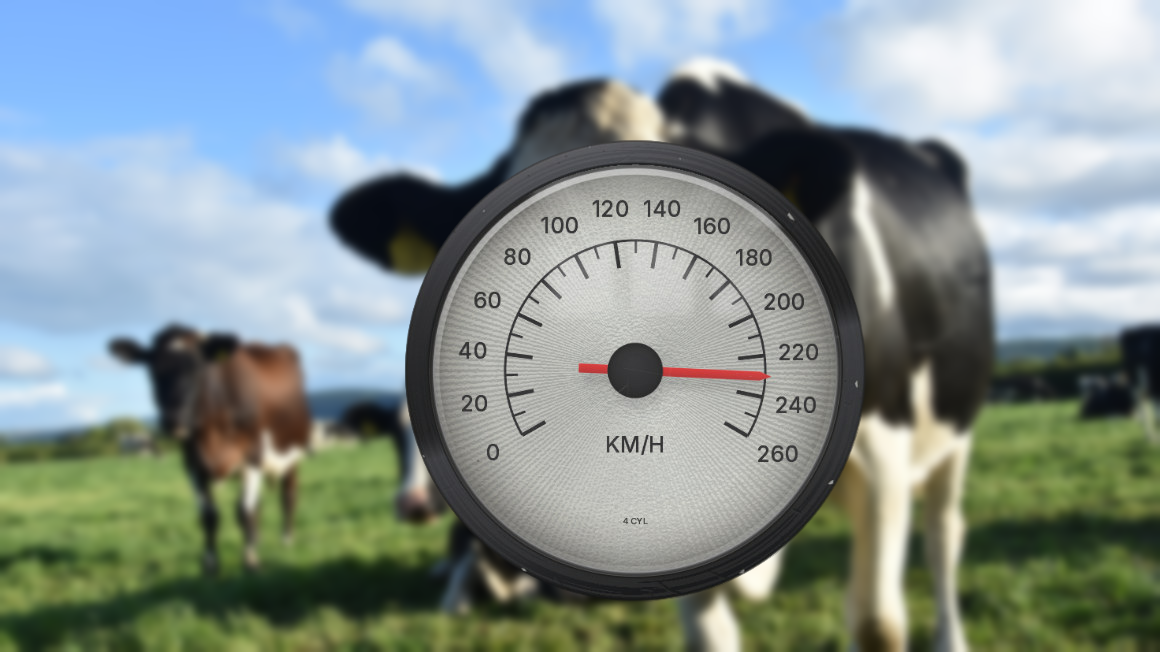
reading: 230 (km/h)
